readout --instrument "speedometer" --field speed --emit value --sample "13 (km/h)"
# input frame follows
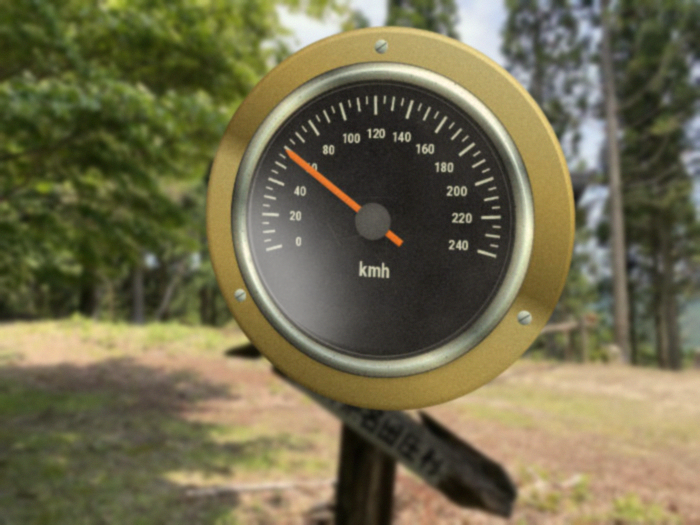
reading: 60 (km/h)
